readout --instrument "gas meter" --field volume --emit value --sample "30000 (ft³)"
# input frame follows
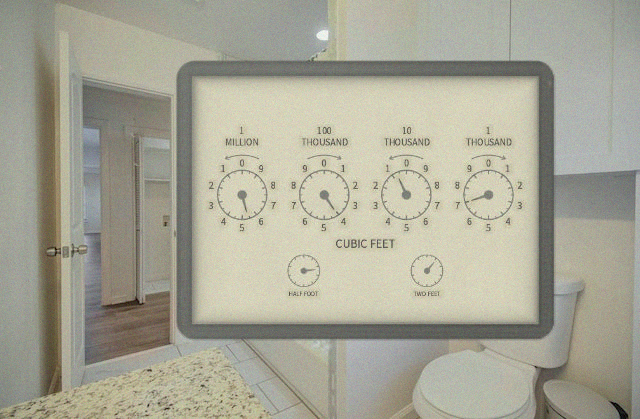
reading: 540700 (ft³)
